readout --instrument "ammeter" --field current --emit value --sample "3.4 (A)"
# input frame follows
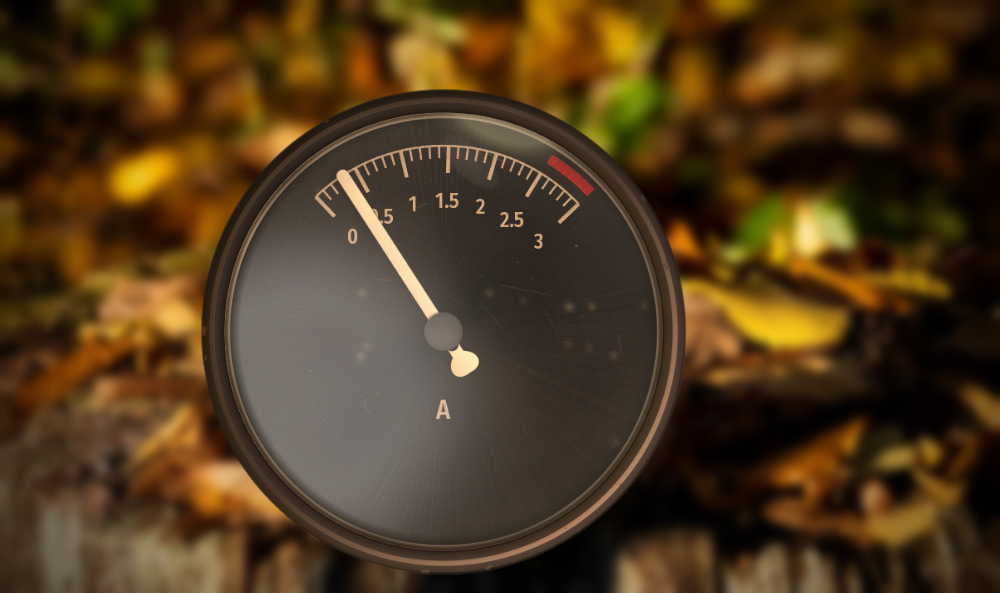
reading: 0.35 (A)
